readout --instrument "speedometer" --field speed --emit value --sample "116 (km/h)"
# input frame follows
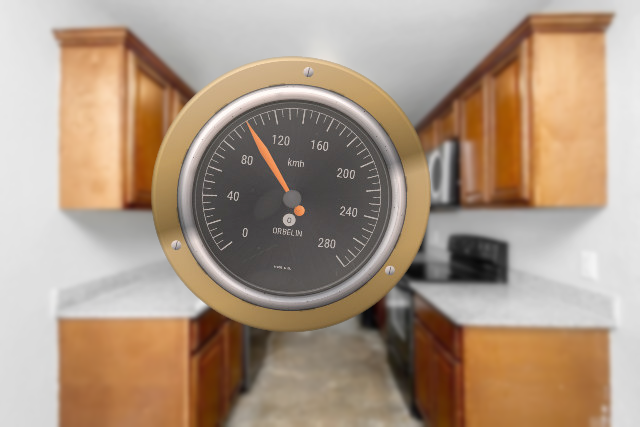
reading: 100 (km/h)
